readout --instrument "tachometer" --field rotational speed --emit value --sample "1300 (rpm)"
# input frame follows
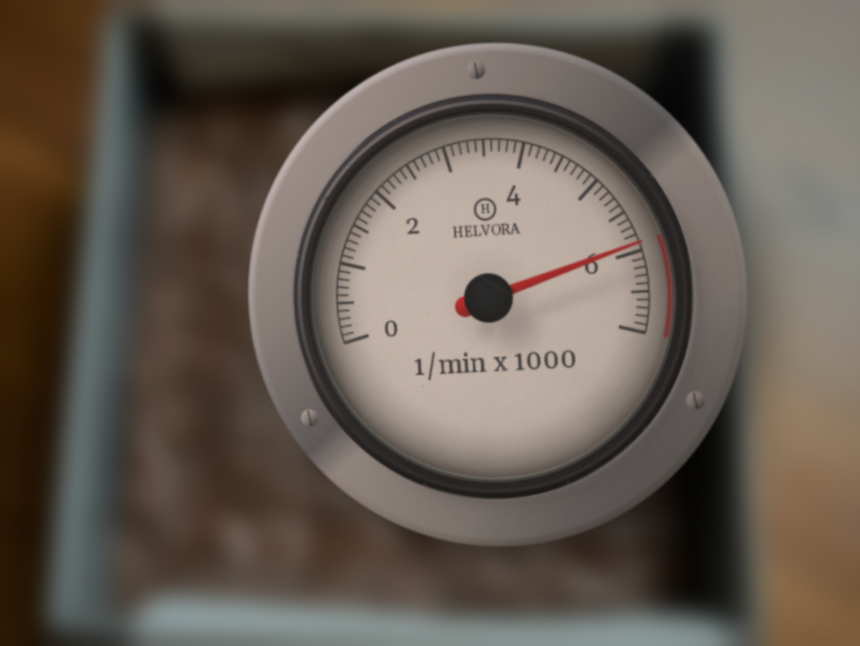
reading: 5900 (rpm)
